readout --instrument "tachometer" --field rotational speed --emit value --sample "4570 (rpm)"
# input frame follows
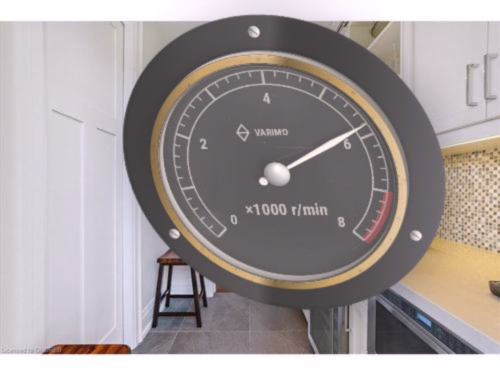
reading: 5800 (rpm)
